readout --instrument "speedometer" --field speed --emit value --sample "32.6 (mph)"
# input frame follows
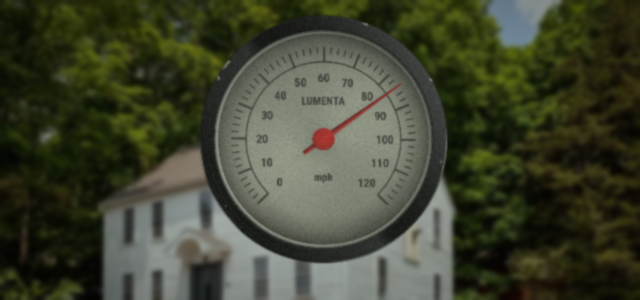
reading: 84 (mph)
